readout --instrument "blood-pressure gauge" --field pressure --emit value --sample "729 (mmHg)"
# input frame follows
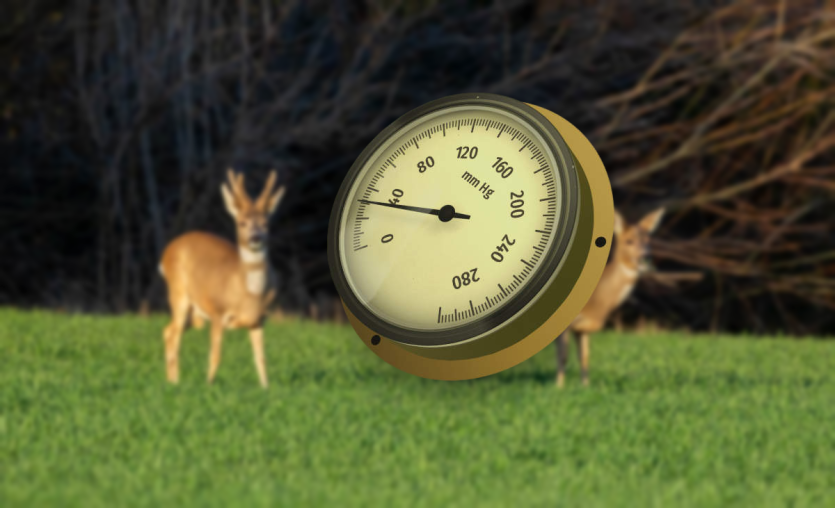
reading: 30 (mmHg)
